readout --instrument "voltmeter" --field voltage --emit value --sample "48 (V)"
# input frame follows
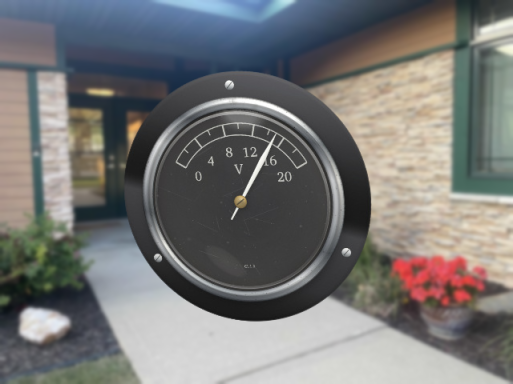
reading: 15 (V)
